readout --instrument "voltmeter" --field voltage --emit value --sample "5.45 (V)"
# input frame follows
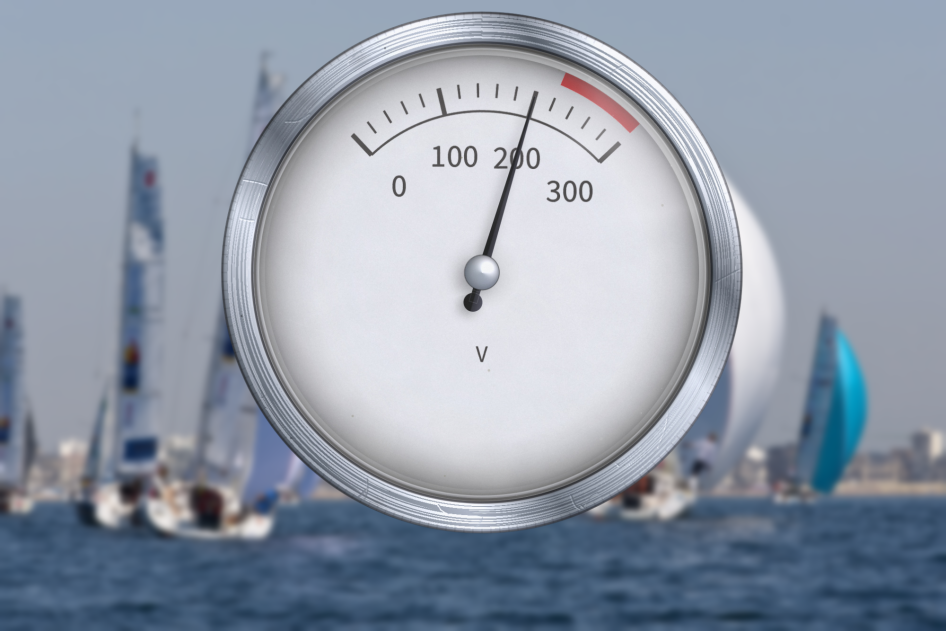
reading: 200 (V)
